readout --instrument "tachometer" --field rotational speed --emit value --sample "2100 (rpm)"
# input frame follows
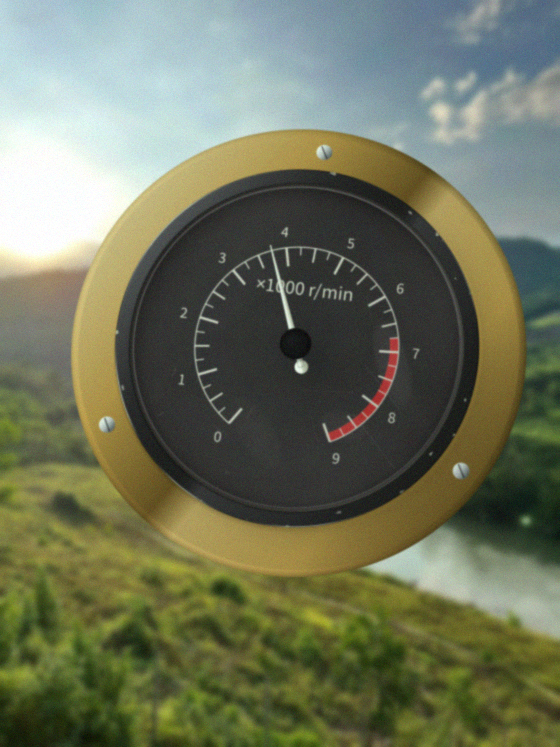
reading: 3750 (rpm)
